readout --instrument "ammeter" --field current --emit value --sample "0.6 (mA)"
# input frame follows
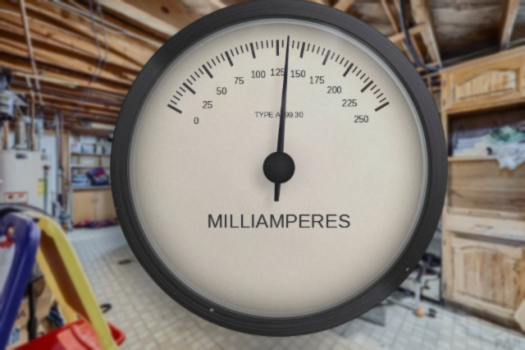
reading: 135 (mA)
